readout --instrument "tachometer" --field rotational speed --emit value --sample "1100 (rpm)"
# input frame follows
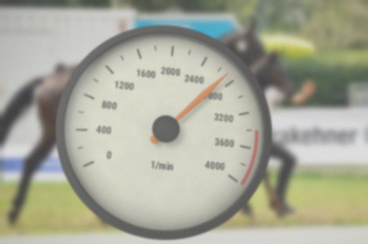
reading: 2700 (rpm)
